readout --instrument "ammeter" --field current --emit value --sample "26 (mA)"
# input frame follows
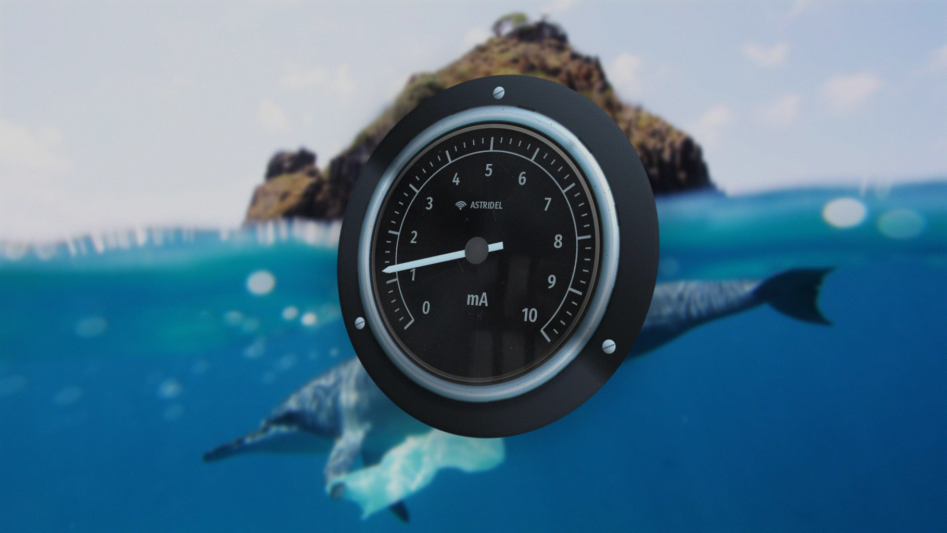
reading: 1.2 (mA)
